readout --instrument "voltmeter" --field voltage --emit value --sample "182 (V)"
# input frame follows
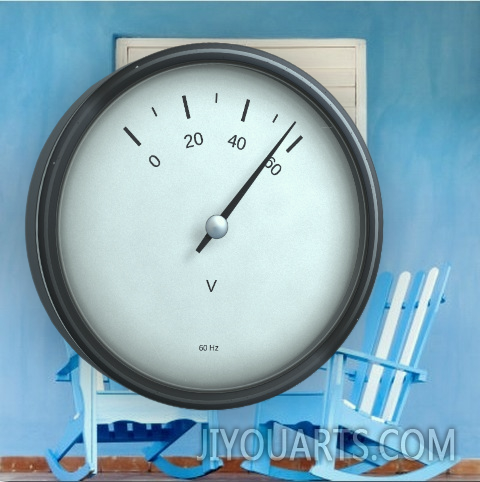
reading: 55 (V)
